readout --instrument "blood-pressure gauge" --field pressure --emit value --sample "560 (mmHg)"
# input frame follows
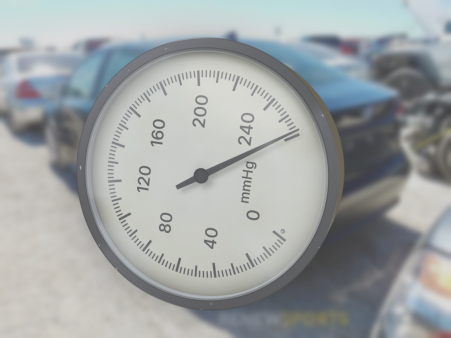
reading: 258 (mmHg)
